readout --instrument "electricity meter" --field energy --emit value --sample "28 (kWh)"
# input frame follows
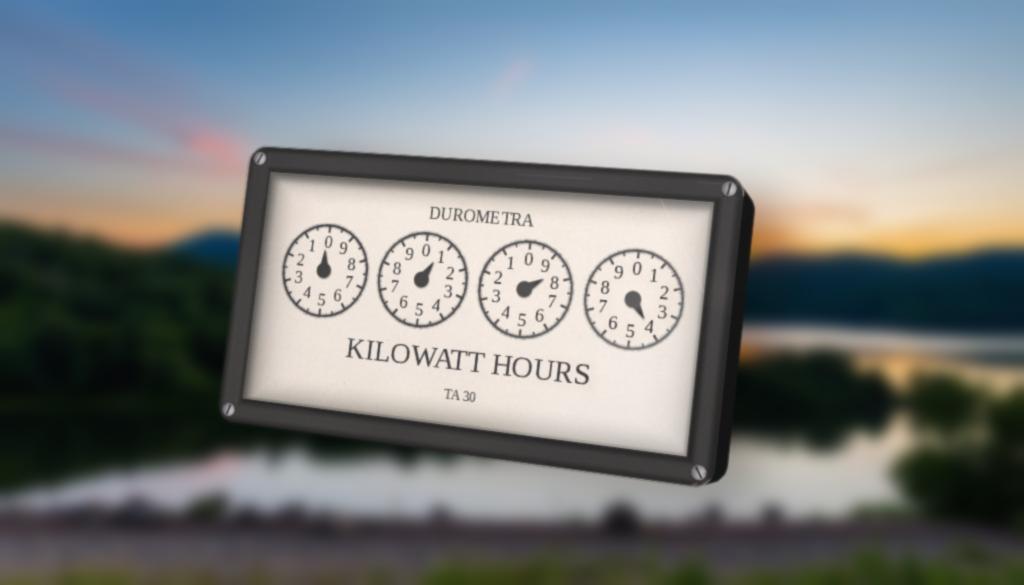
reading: 84 (kWh)
